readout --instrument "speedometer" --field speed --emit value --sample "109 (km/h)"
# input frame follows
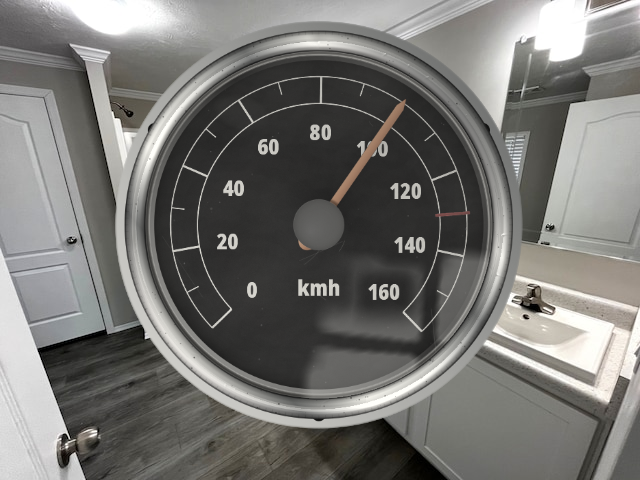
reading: 100 (km/h)
